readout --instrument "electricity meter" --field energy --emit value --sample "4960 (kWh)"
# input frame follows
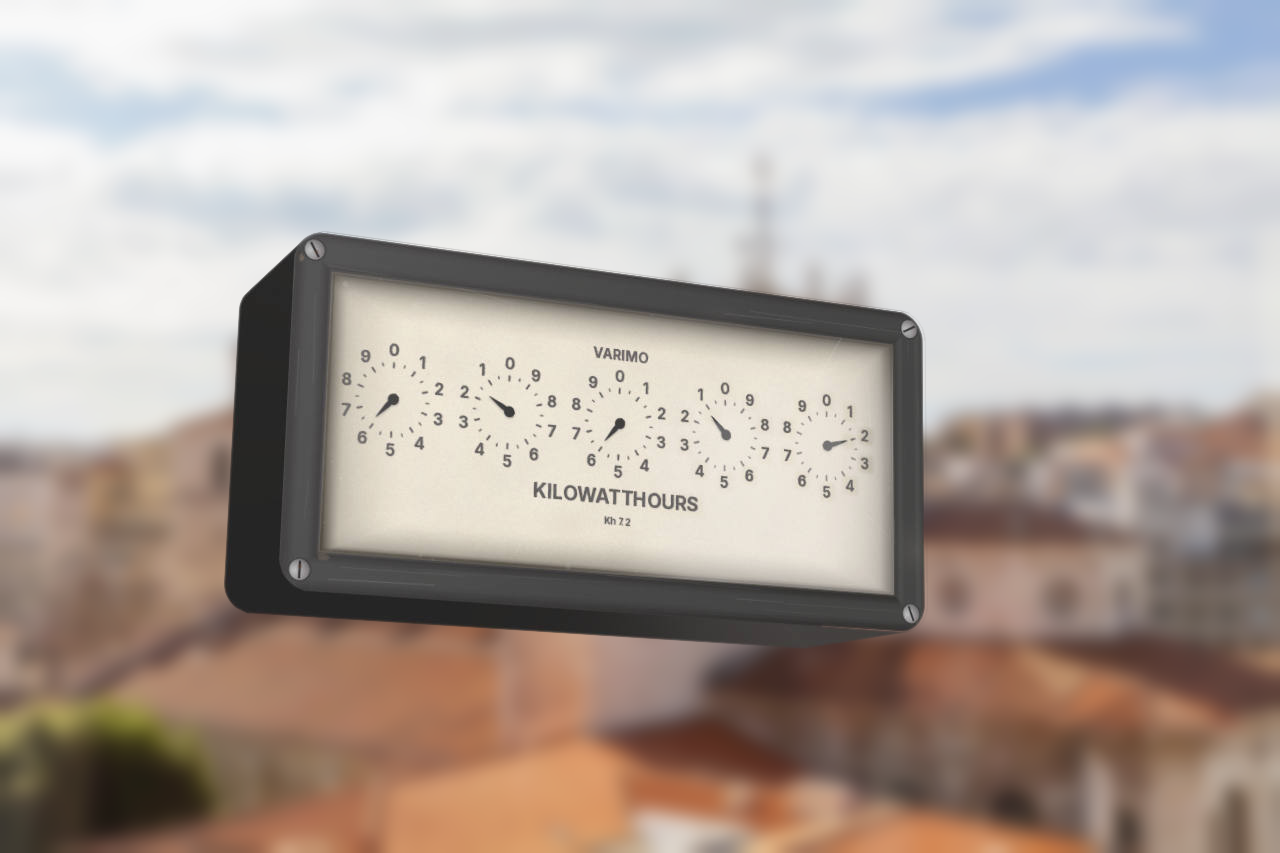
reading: 61612 (kWh)
